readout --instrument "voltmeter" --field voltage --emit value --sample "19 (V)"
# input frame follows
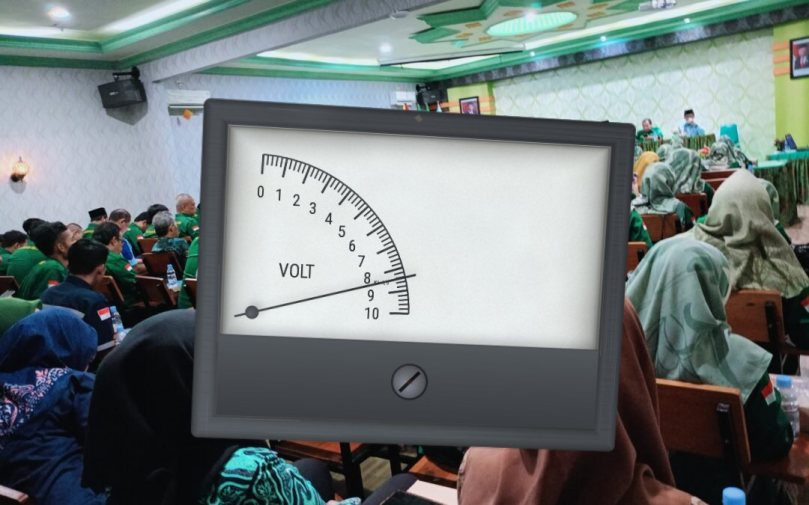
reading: 8.4 (V)
